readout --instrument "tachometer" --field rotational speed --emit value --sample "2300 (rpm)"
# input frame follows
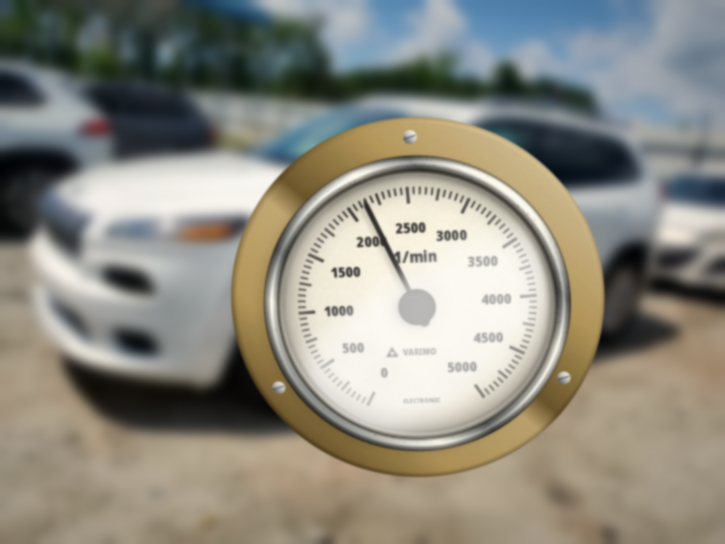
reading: 2150 (rpm)
